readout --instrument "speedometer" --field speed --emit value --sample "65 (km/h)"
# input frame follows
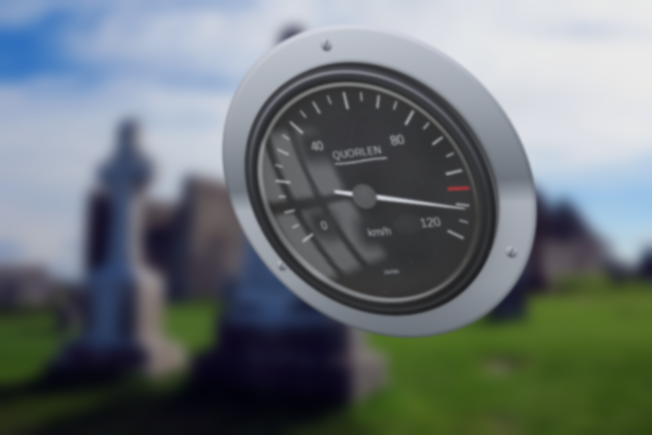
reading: 110 (km/h)
